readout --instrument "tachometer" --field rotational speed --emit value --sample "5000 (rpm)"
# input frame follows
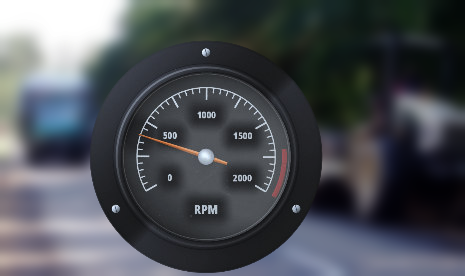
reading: 400 (rpm)
